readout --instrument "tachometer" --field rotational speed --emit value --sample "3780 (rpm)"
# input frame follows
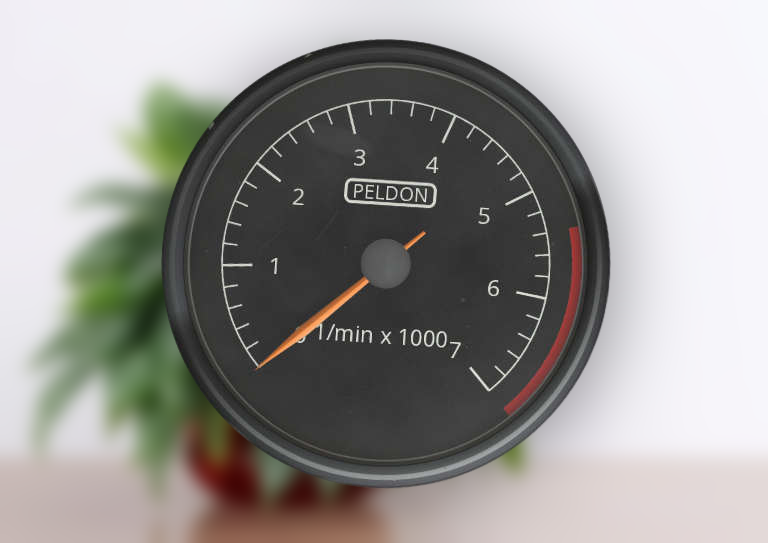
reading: 0 (rpm)
